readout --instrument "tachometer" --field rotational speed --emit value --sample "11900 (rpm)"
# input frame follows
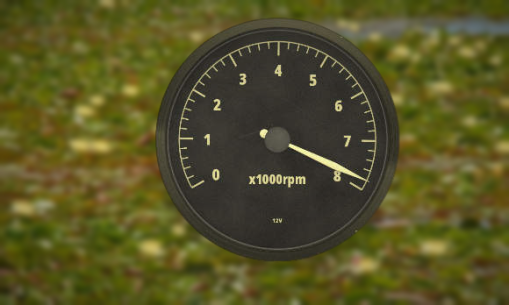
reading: 7800 (rpm)
